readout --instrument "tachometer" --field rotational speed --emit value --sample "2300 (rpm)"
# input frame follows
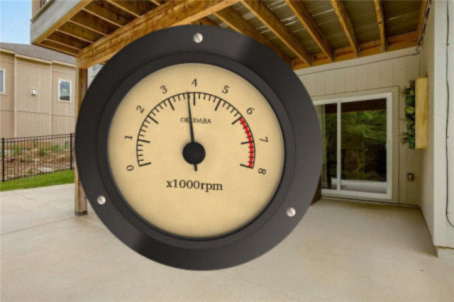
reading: 3800 (rpm)
